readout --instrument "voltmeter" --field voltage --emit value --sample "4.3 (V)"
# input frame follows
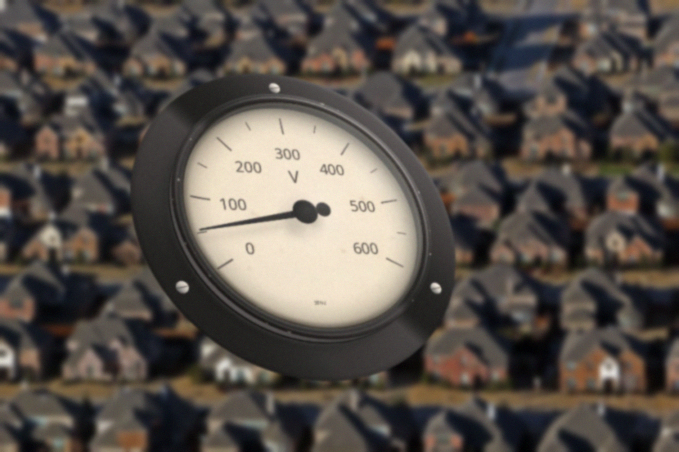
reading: 50 (V)
